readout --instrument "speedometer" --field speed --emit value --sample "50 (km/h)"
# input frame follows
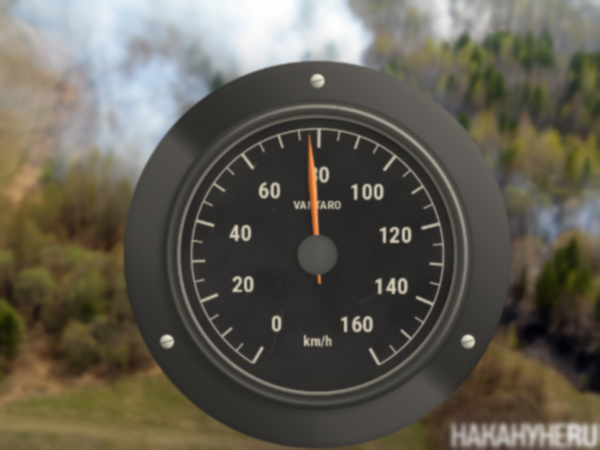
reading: 77.5 (km/h)
